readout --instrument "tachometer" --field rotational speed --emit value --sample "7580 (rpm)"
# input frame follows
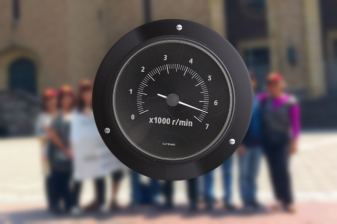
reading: 6500 (rpm)
